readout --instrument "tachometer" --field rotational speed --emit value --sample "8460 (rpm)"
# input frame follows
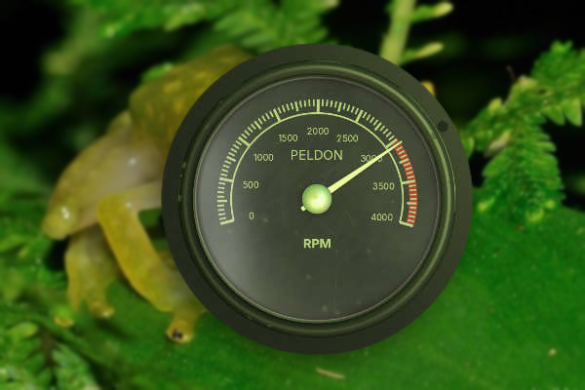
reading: 3050 (rpm)
